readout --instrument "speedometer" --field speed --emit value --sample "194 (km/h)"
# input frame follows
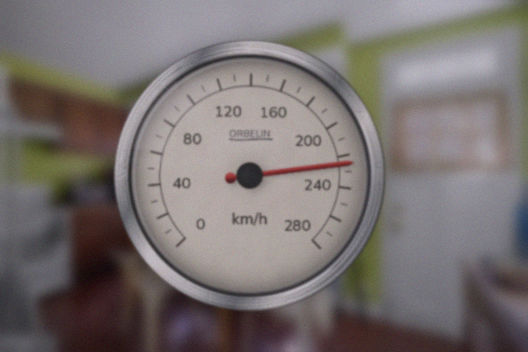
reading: 225 (km/h)
